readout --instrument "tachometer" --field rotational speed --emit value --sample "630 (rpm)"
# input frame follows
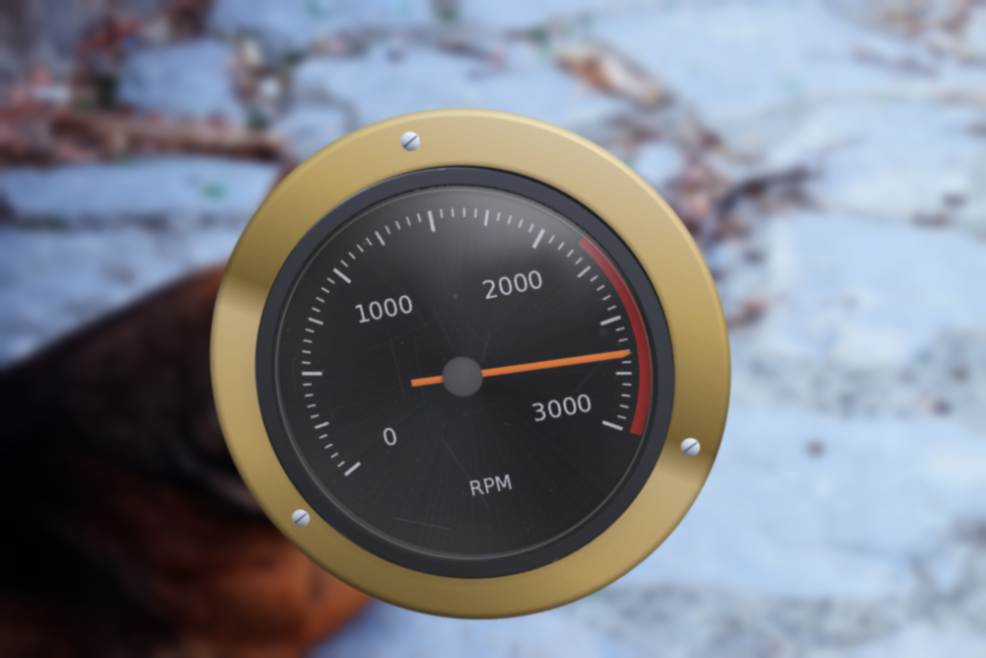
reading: 2650 (rpm)
